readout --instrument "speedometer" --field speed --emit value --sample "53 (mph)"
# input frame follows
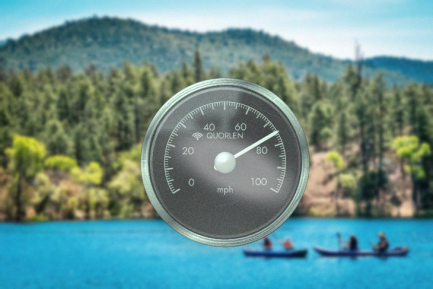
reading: 75 (mph)
